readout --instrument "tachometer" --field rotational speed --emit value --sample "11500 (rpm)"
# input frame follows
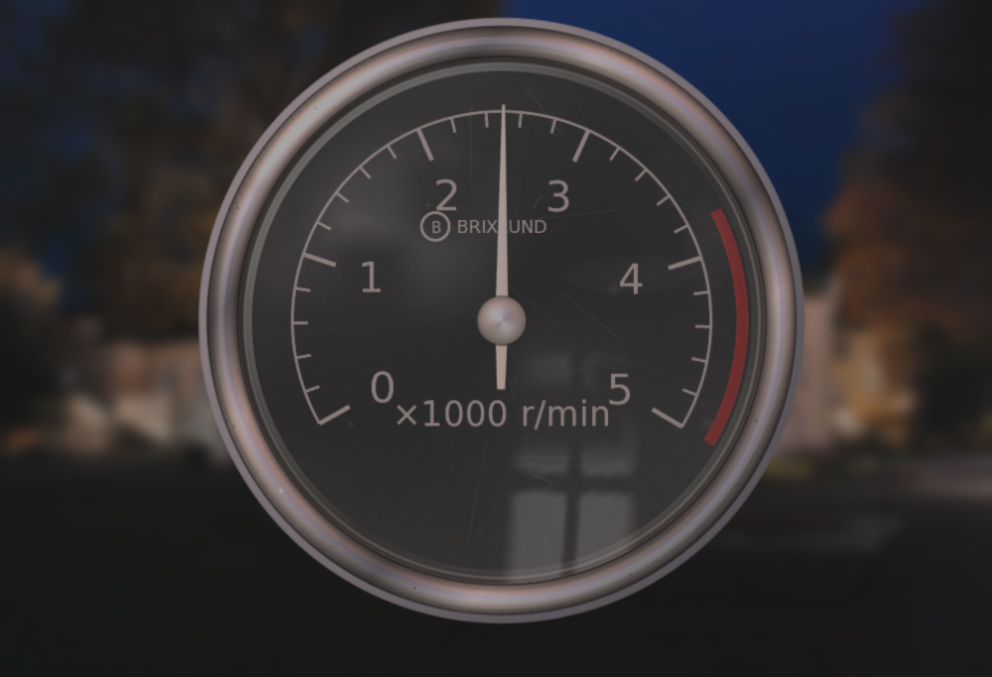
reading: 2500 (rpm)
